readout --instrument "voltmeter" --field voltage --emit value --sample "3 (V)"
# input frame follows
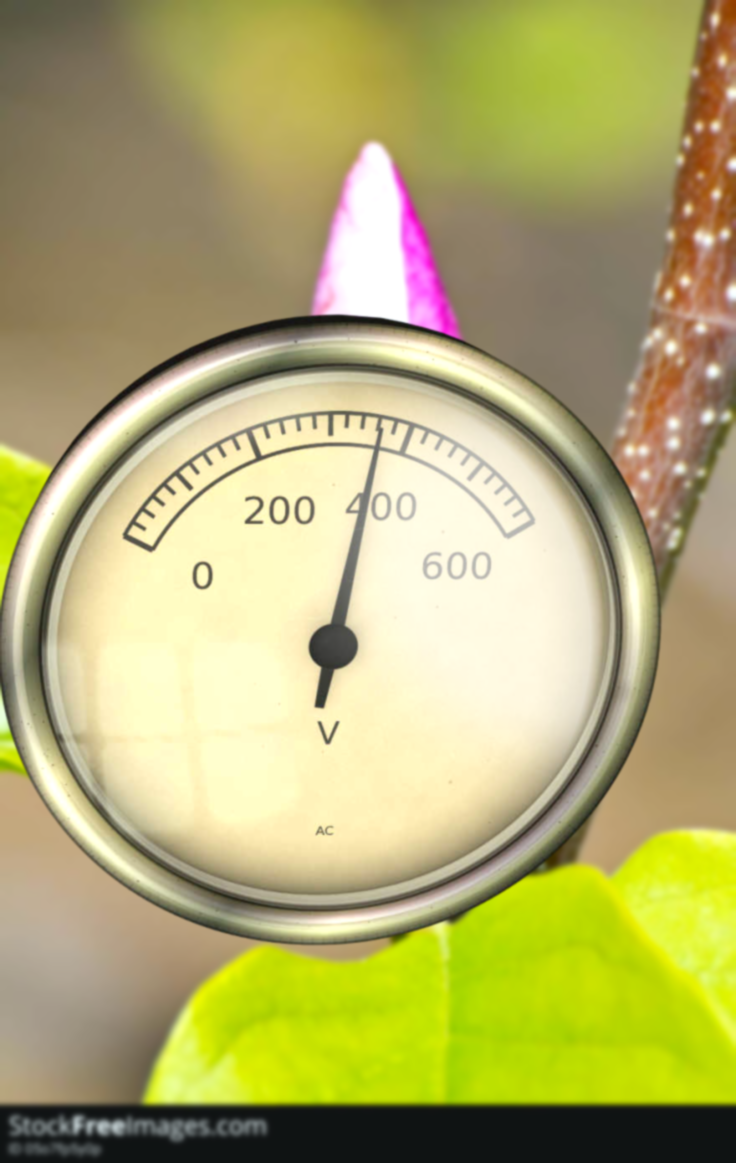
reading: 360 (V)
